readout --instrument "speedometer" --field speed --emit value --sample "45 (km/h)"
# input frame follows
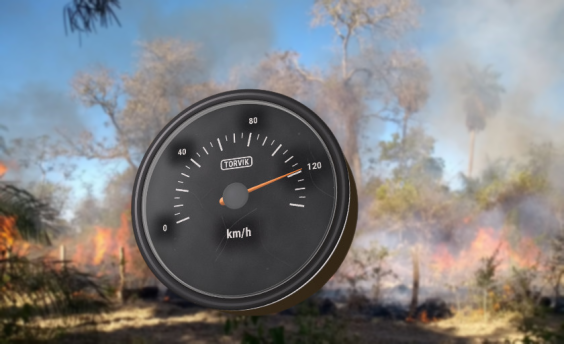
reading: 120 (km/h)
